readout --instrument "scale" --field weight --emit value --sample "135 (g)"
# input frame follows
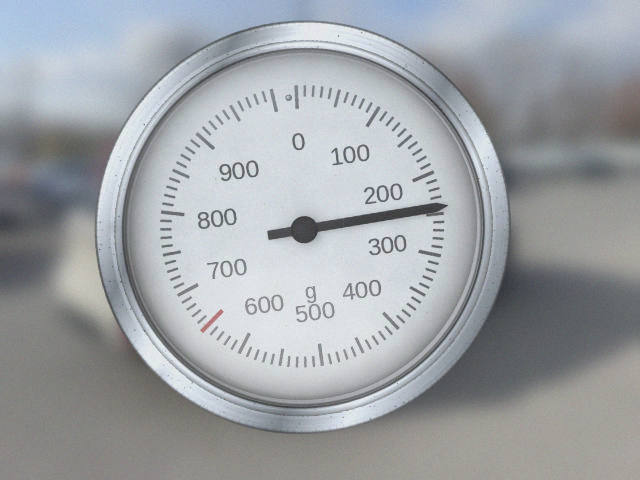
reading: 240 (g)
